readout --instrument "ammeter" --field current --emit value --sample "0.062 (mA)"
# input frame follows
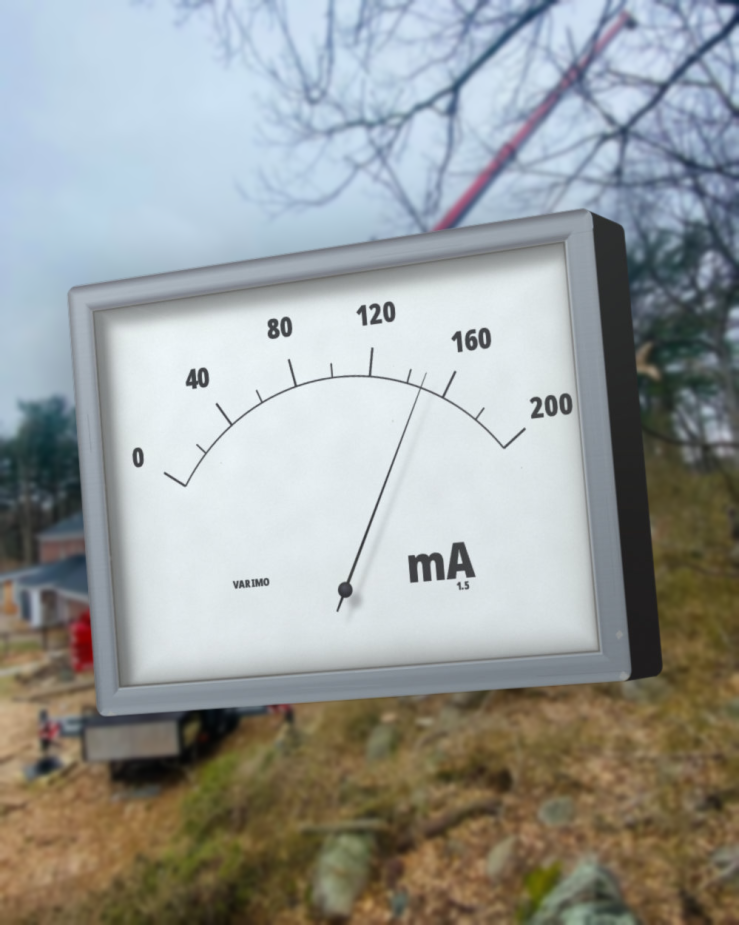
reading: 150 (mA)
